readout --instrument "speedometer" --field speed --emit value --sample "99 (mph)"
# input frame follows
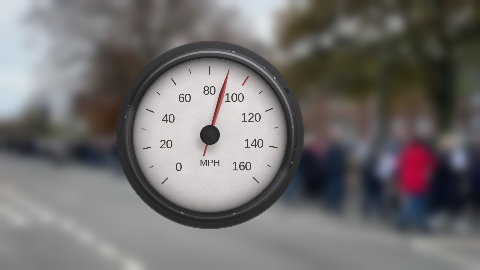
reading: 90 (mph)
